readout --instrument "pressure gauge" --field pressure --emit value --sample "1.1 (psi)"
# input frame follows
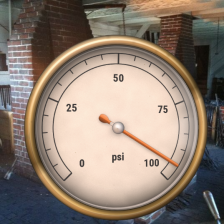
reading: 95 (psi)
